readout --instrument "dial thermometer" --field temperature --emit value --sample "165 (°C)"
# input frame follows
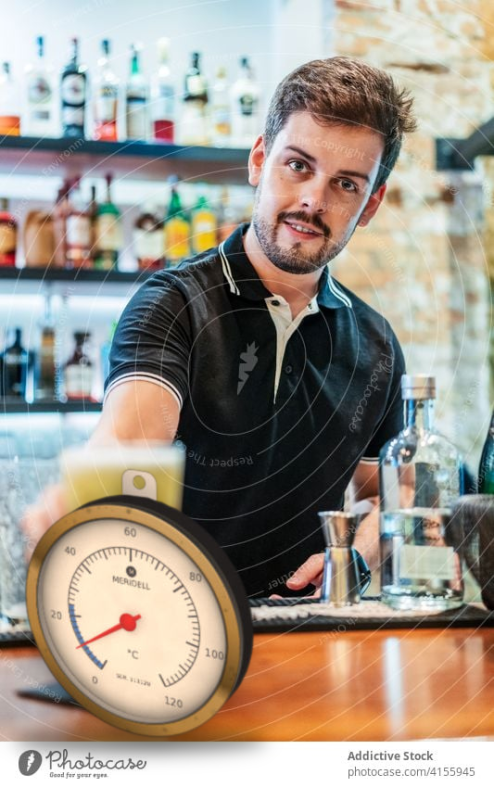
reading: 10 (°C)
